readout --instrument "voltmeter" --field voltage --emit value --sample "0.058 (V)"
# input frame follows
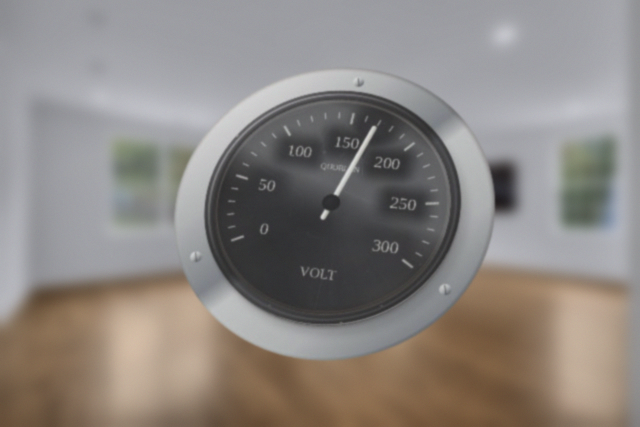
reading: 170 (V)
